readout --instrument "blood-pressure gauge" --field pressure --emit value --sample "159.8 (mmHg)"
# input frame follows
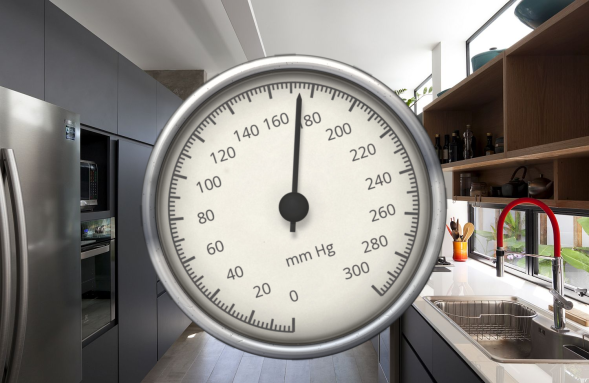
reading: 174 (mmHg)
